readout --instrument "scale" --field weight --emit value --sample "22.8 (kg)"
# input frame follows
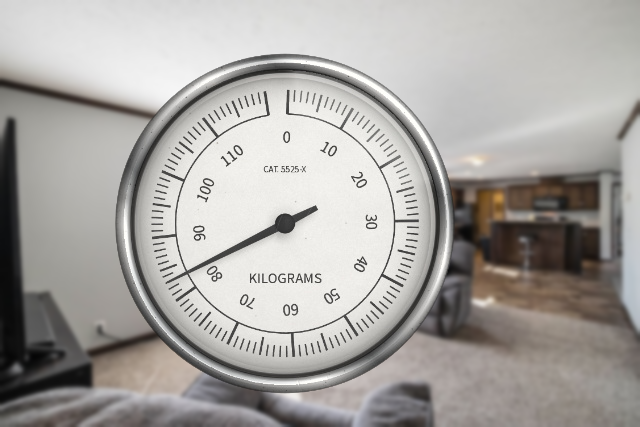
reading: 83 (kg)
